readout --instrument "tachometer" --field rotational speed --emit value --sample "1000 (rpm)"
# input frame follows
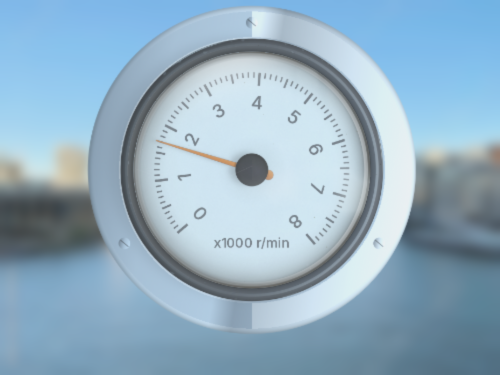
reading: 1700 (rpm)
